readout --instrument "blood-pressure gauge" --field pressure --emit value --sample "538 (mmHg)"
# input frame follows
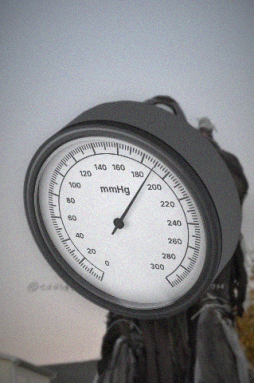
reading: 190 (mmHg)
